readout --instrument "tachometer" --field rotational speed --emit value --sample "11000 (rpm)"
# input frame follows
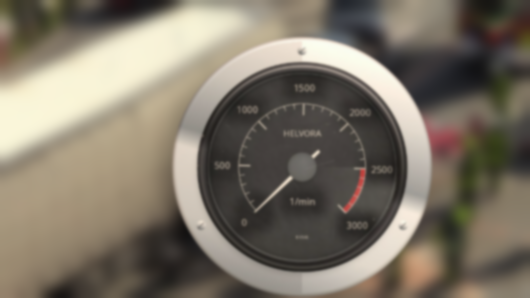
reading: 0 (rpm)
